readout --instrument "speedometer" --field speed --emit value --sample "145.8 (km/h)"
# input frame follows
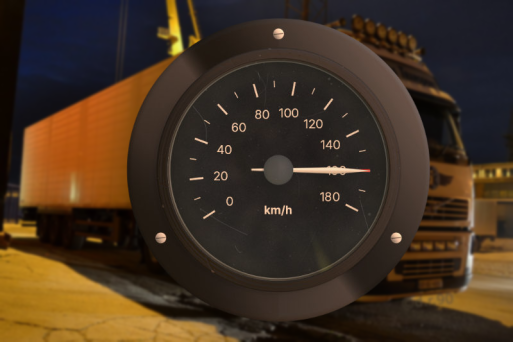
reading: 160 (km/h)
